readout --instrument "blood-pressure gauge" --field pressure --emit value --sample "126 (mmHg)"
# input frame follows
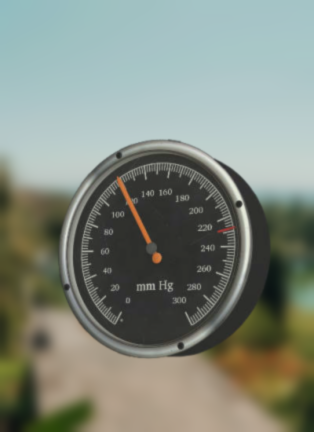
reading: 120 (mmHg)
